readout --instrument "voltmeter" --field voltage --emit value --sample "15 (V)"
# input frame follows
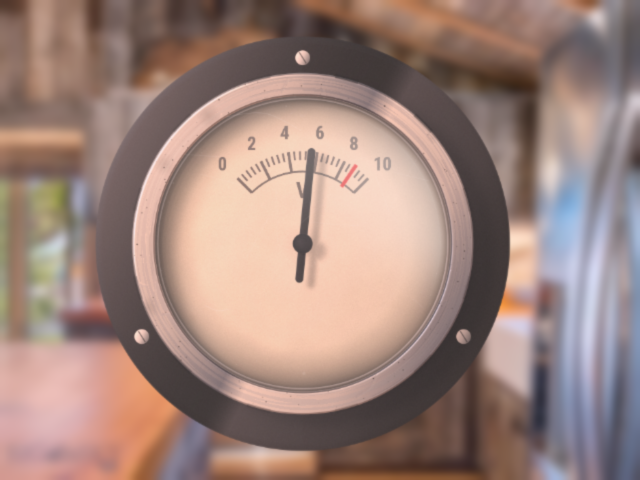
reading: 5.6 (V)
